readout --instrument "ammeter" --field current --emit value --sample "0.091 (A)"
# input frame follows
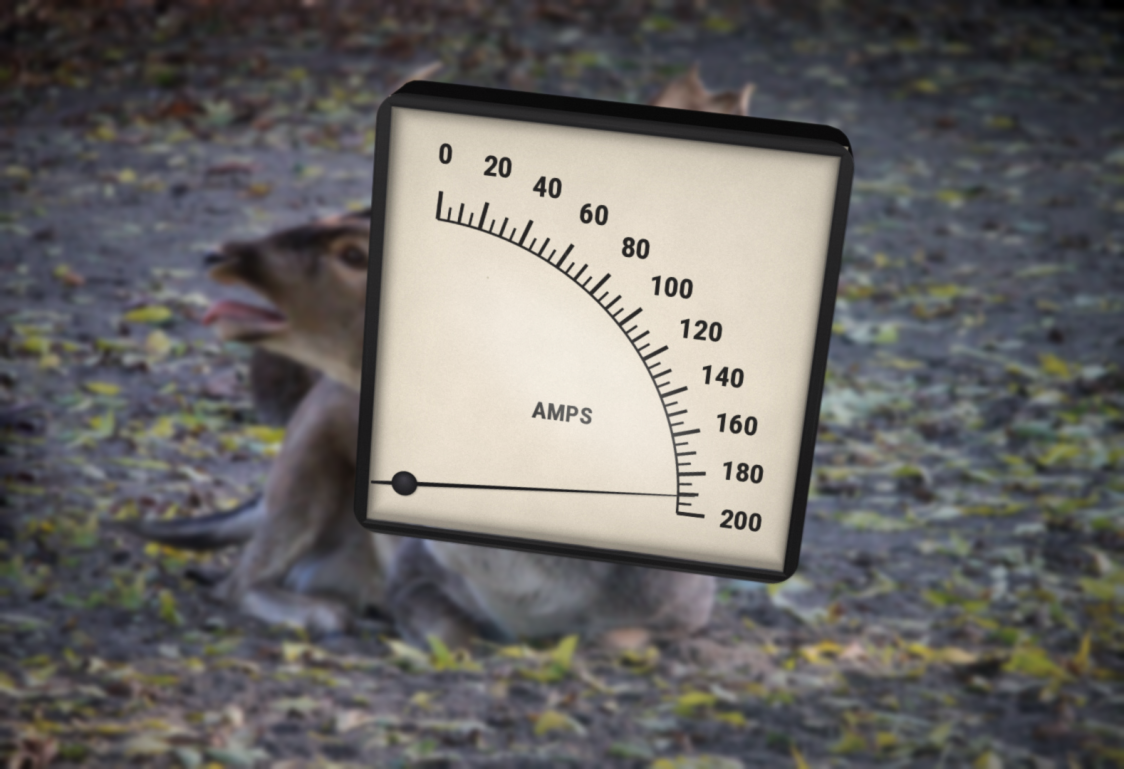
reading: 190 (A)
